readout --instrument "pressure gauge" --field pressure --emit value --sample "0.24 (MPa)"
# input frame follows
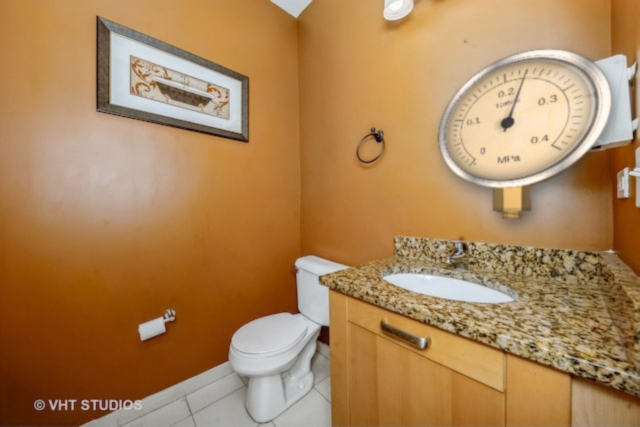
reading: 0.23 (MPa)
